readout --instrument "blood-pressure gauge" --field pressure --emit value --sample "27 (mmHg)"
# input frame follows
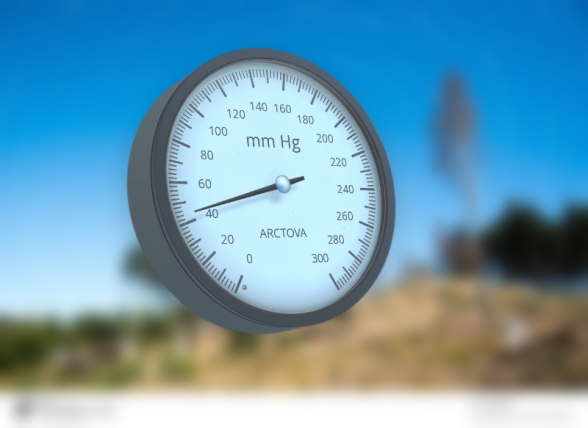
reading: 44 (mmHg)
